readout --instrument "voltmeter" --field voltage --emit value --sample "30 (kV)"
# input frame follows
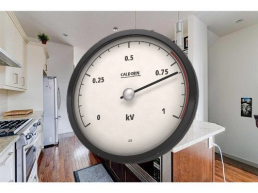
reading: 0.8 (kV)
